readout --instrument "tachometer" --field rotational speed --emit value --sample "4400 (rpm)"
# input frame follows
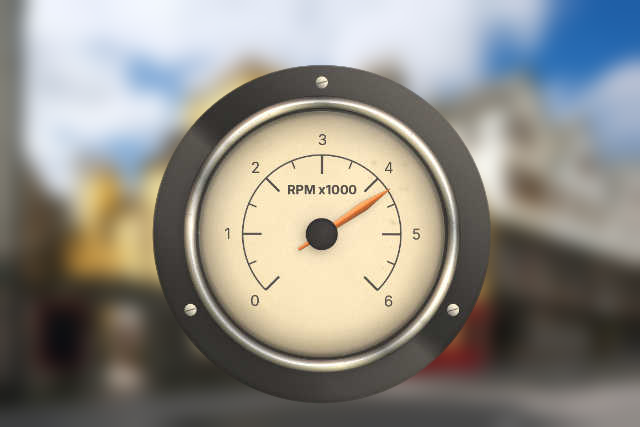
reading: 4250 (rpm)
